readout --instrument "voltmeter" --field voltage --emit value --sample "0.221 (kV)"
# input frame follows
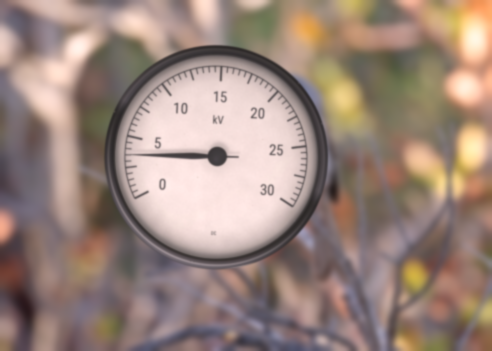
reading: 3.5 (kV)
